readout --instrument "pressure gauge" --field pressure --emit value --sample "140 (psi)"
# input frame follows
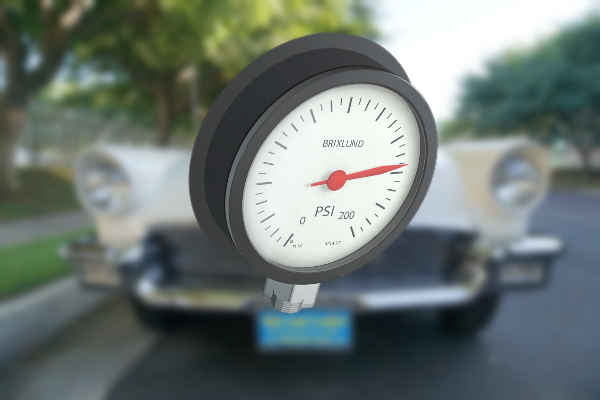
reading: 155 (psi)
